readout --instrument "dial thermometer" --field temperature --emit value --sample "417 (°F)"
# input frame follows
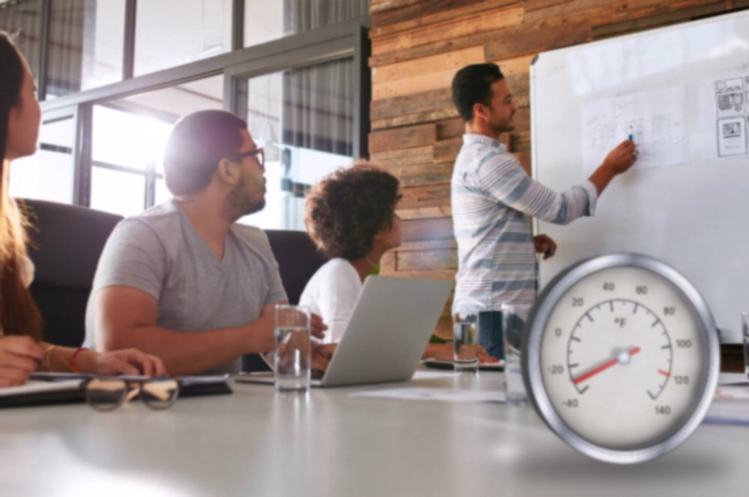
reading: -30 (°F)
